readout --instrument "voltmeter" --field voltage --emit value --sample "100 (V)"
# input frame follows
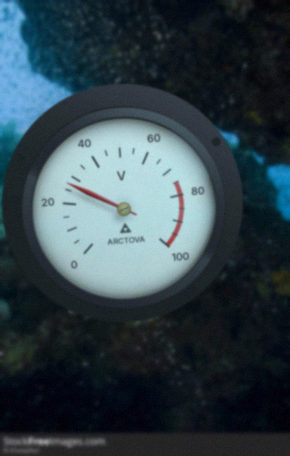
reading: 27.5 (V)
